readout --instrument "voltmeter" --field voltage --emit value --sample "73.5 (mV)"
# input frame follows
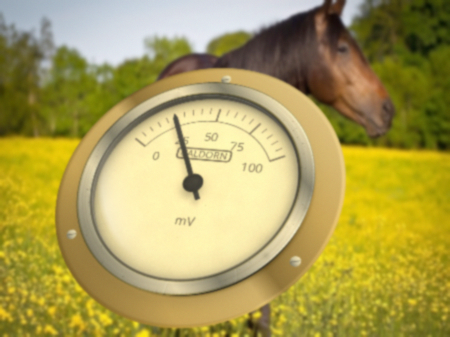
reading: 25 (mV)
